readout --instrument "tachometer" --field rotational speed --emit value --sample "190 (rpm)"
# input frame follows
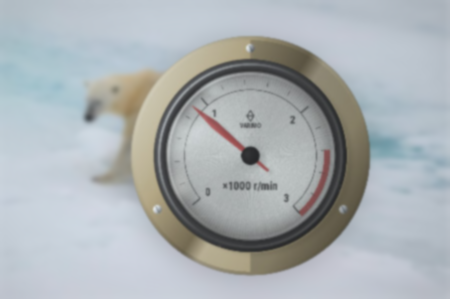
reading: 900 (rpm)
